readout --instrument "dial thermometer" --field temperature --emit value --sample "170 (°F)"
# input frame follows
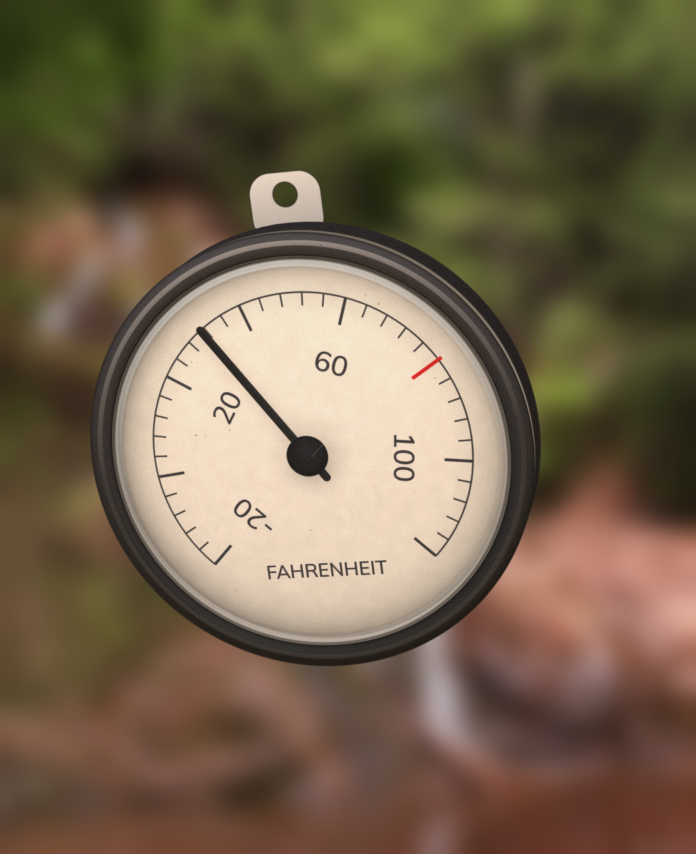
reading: 32 (°F)
